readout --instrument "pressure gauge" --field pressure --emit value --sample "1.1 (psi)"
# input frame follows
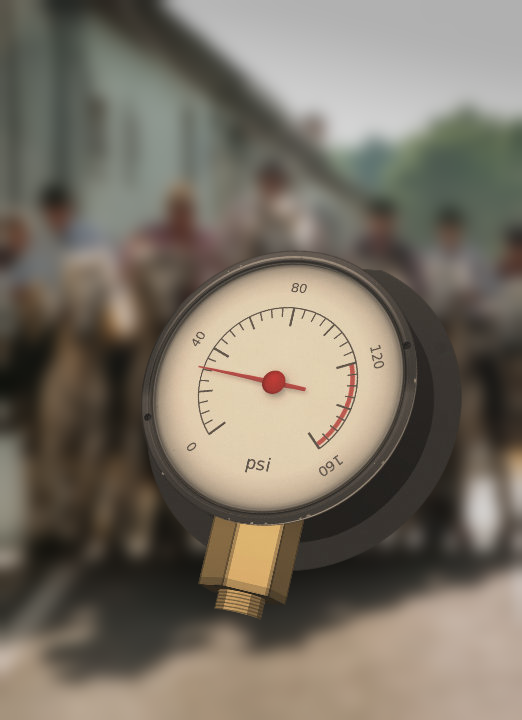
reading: 30 (psi)
